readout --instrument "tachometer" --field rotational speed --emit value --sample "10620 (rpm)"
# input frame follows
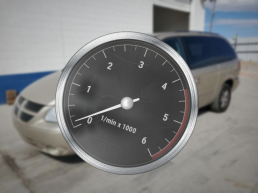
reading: 125 (rpm)
